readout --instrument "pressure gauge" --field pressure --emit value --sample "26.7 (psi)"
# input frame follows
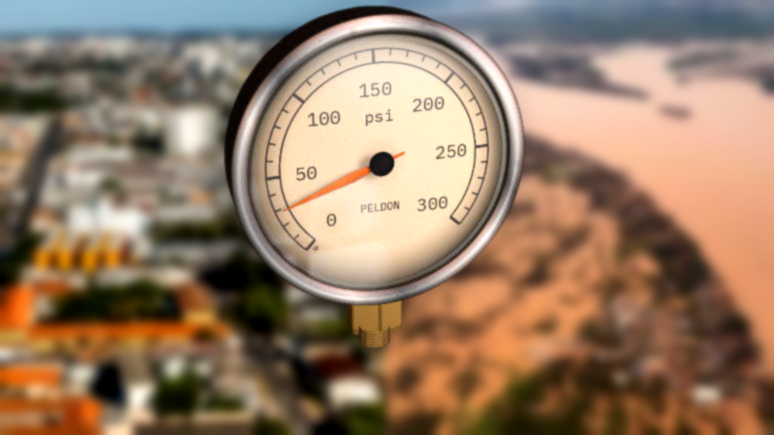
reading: 30 (psi)
